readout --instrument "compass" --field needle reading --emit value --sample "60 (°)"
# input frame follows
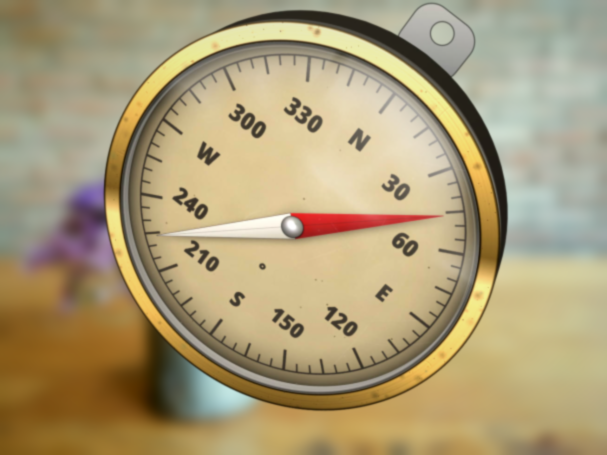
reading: 45 (°)
